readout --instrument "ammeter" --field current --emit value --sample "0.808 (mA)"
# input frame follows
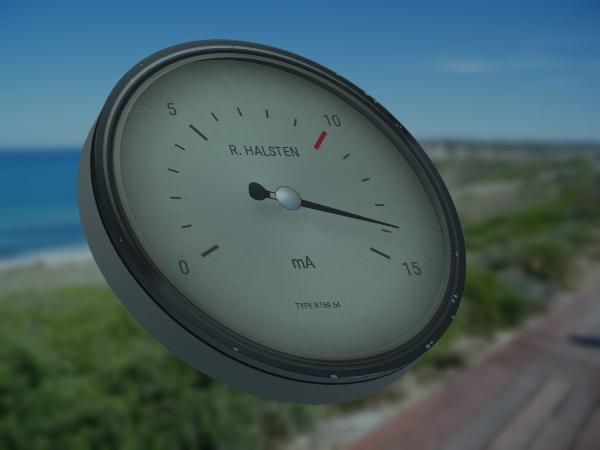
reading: 14 (mA)
